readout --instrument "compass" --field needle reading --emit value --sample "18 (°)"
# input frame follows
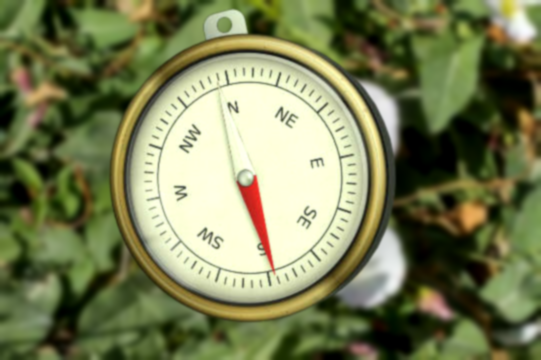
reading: 175 (°)
